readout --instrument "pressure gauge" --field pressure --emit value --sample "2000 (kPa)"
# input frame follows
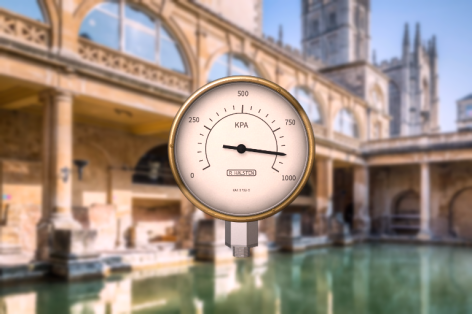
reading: 900 (kPa)
